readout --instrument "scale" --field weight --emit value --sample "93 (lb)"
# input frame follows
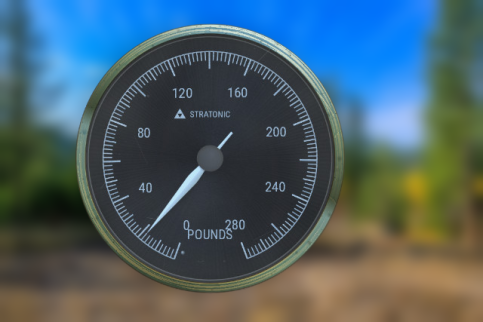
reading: 18 (lb)
